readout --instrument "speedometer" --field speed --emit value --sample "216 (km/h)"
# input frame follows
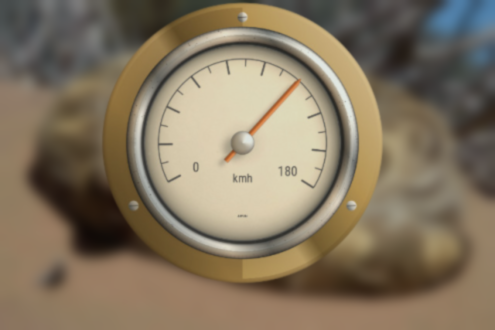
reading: 120 (km/h)
